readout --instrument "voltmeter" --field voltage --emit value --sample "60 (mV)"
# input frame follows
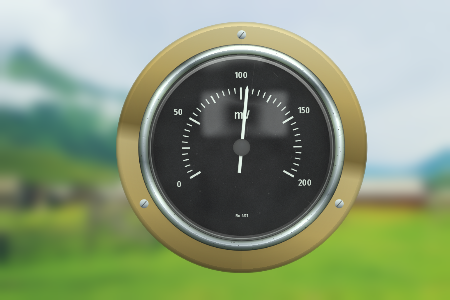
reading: 105 (mV)
